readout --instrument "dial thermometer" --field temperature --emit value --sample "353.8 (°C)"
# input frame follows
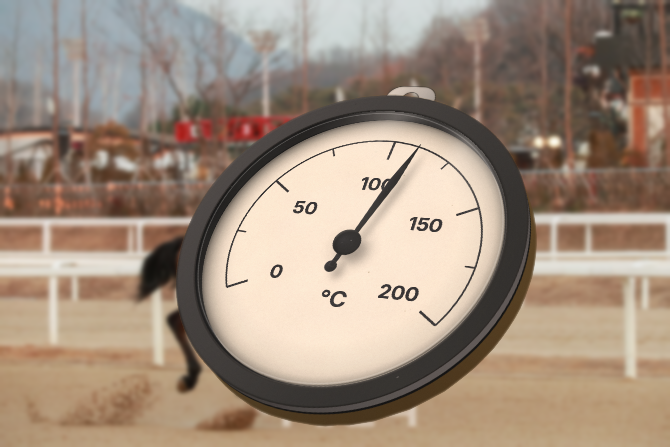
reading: 112.5 (°C)
